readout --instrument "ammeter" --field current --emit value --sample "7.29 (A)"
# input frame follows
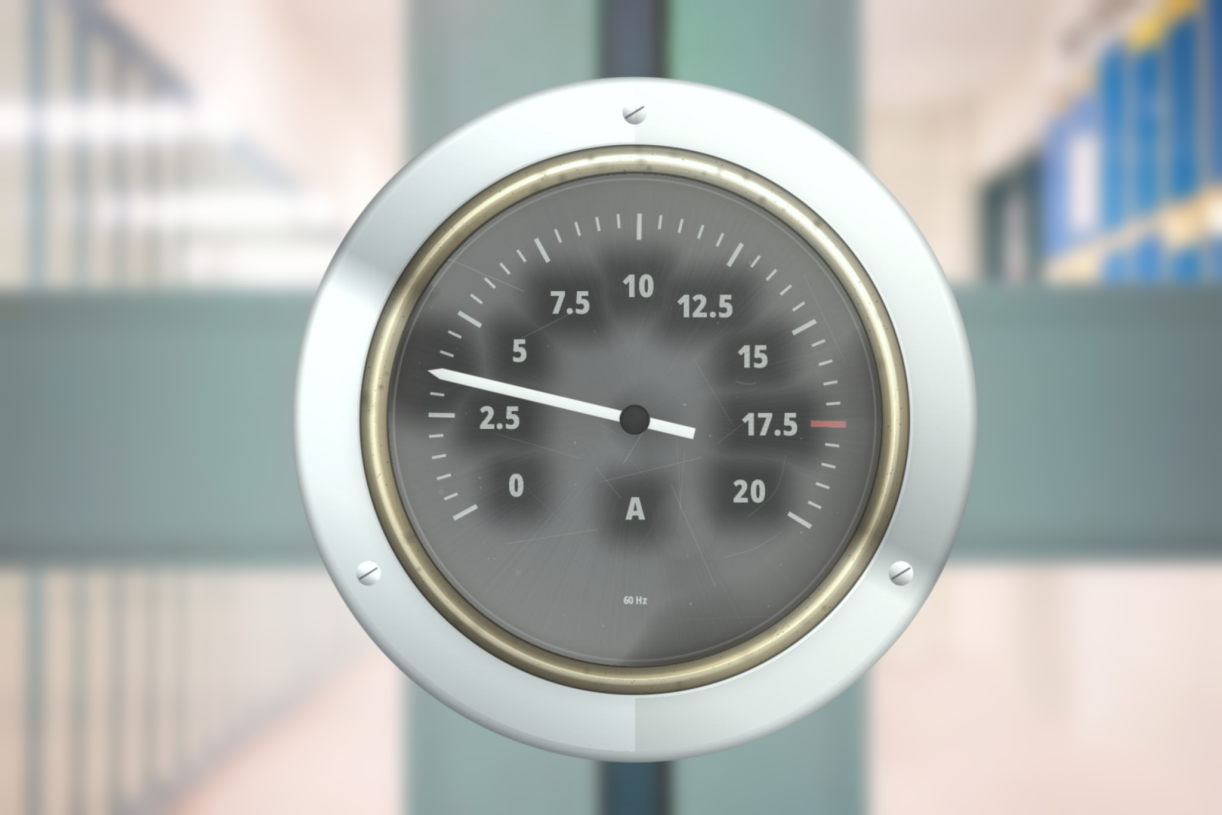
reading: 3.5 (A)
